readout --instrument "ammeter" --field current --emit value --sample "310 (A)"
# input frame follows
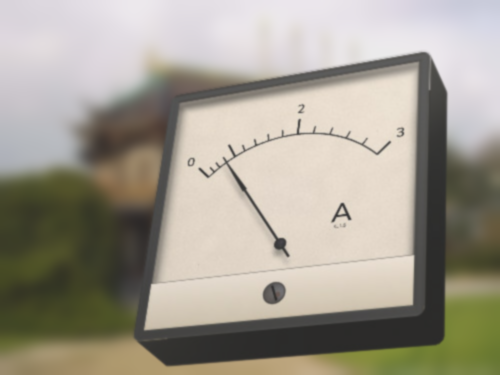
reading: 0.8 (A)
